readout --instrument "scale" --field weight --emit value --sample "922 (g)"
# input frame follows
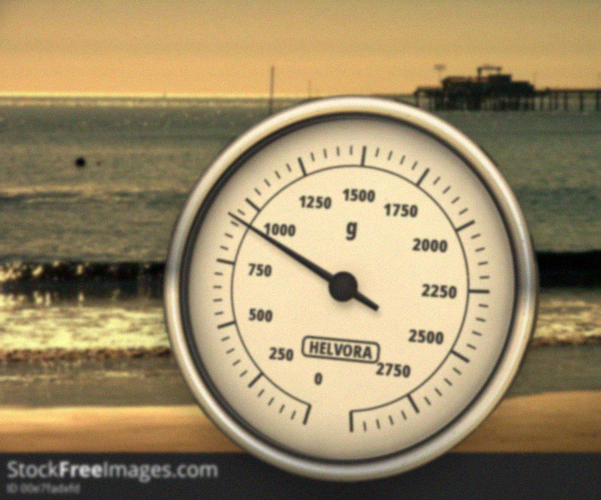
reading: 925 (g)
